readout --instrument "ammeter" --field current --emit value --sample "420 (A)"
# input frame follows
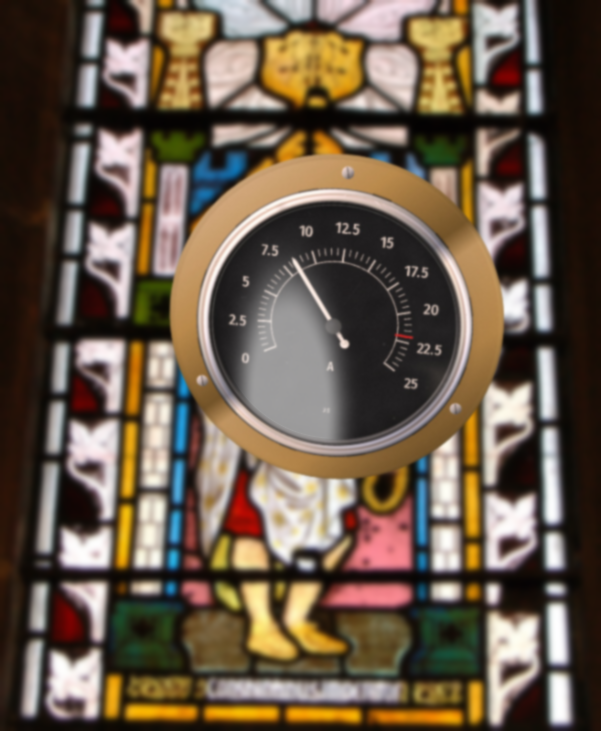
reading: 8.5 (A)
